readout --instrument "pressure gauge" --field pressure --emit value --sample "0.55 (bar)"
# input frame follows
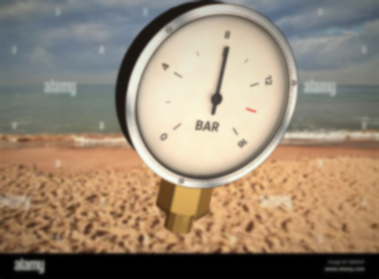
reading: 8 (bar)
